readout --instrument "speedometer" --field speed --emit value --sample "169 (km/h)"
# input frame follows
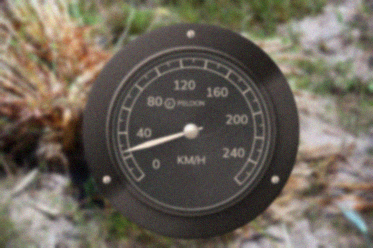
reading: 25 (km/h)
